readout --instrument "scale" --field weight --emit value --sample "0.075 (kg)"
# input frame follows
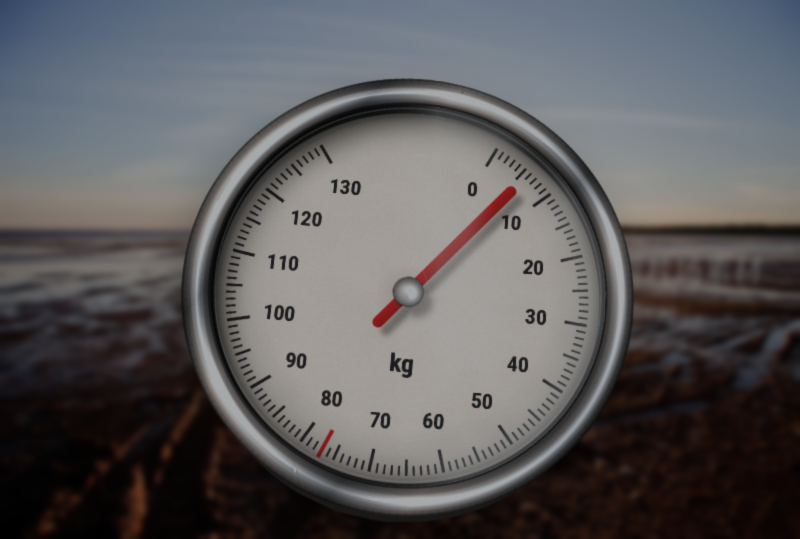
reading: 6 (kg)
